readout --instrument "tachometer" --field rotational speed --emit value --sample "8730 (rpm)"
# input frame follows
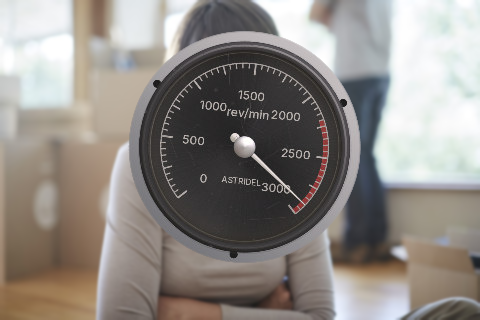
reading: 2900 (rpm)
